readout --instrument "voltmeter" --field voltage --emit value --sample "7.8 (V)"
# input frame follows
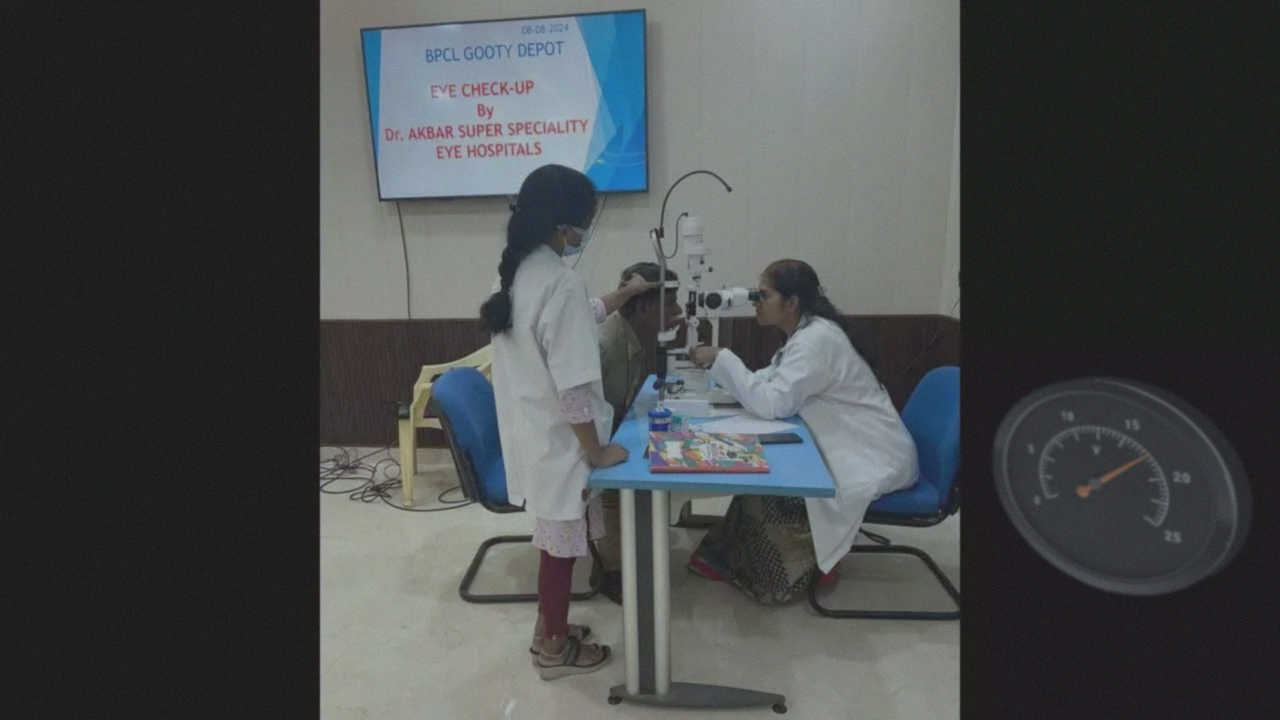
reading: 17.5 (V)
